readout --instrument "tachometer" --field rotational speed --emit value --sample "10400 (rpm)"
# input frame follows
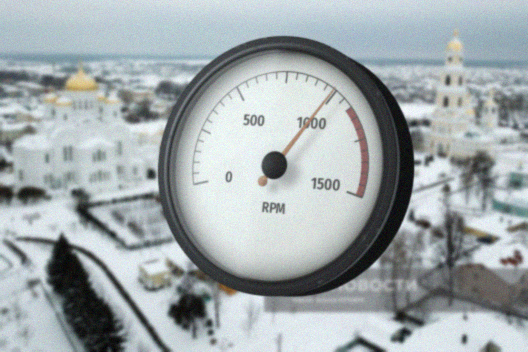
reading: 1000 (rpm)
